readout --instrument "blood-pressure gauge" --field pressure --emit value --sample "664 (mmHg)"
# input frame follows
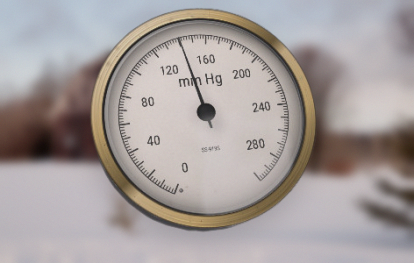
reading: 140 (mmHg)
